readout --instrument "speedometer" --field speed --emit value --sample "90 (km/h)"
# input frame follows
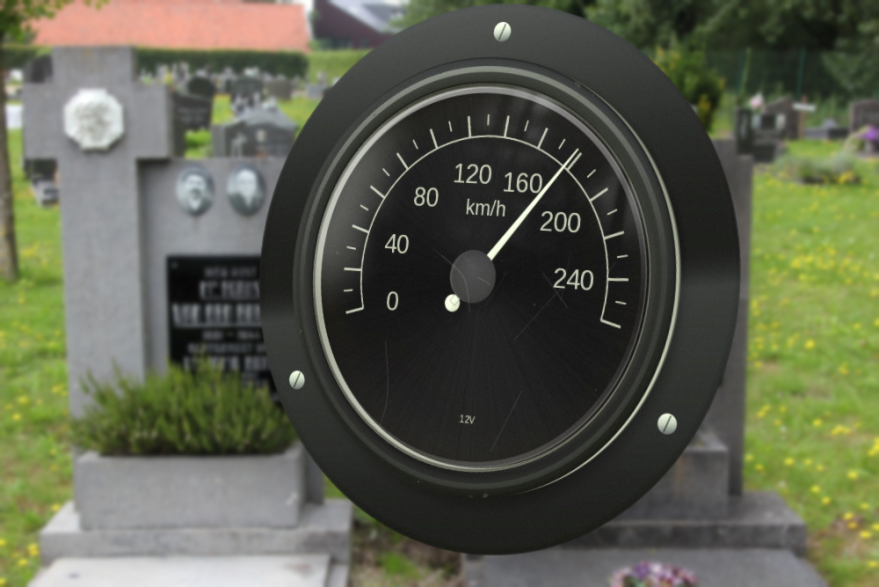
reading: 180 (km/h)
